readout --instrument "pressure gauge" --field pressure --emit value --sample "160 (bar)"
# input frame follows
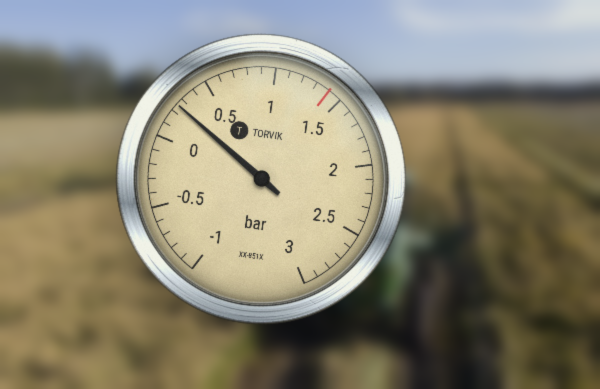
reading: 0.25 (bar)
